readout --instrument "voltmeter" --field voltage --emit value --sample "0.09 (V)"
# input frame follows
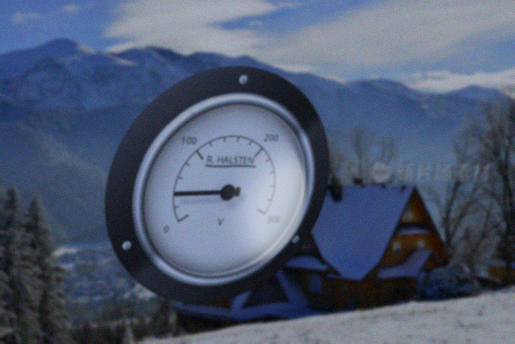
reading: 40 (V)
